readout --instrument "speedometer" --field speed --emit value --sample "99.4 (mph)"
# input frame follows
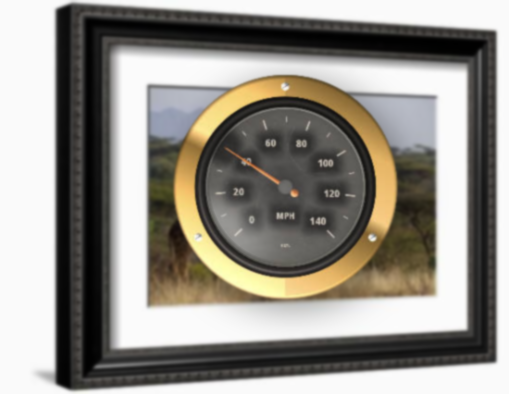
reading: 40 (mph)
